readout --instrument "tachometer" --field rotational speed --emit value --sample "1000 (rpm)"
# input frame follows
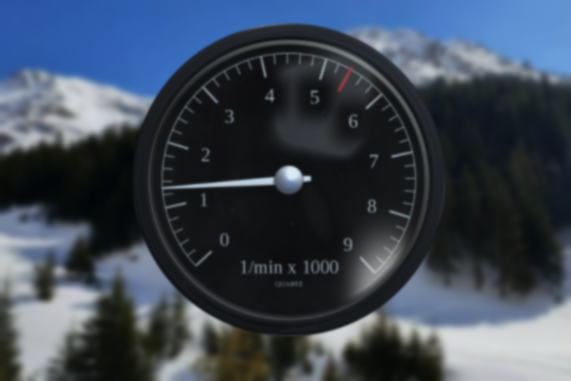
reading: 1300 (rpm)
